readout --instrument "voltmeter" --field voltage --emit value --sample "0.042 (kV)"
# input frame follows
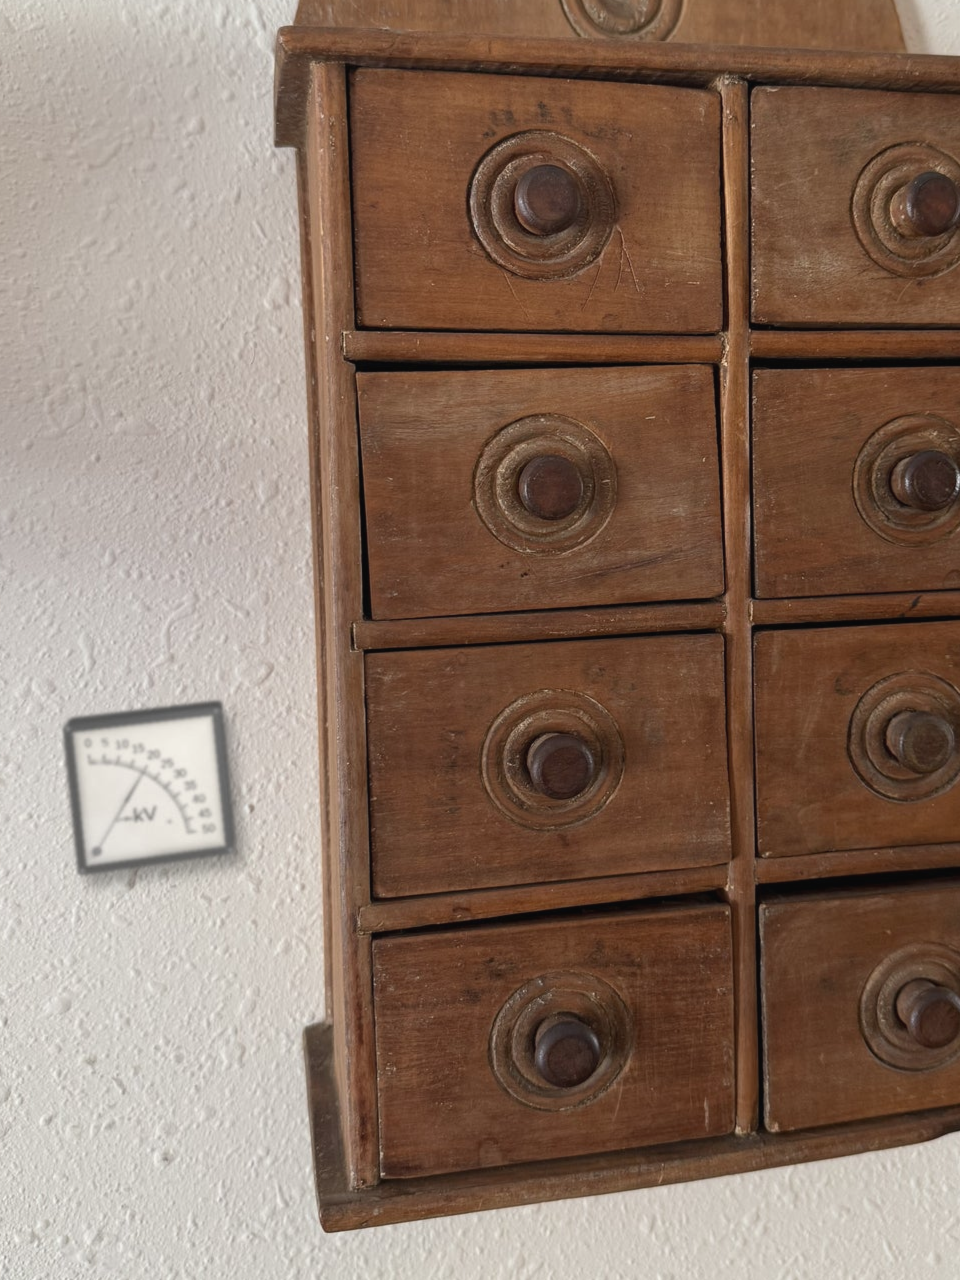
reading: 20 (kV)
